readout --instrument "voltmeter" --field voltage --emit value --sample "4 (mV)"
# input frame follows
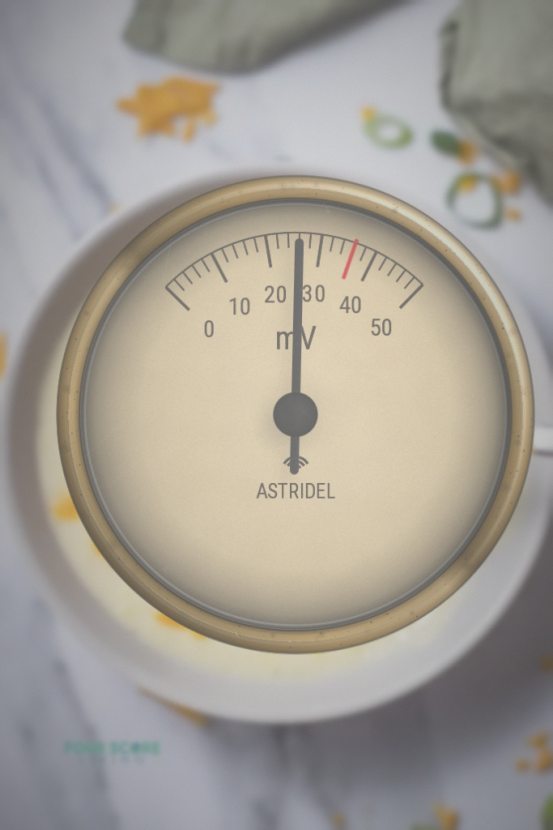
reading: 26 (mV)
